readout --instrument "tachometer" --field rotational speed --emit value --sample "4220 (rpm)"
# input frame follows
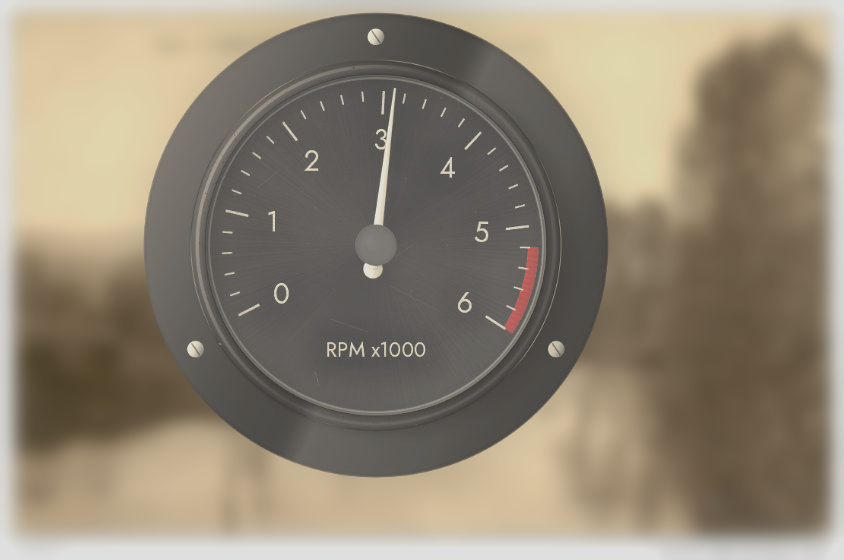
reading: 3100 (rpm)
